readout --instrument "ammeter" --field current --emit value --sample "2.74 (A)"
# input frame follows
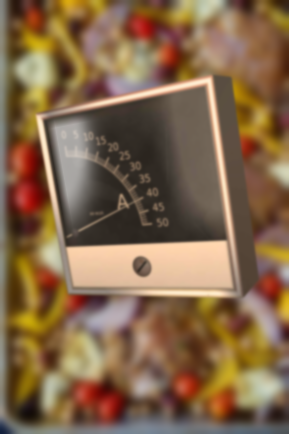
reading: 40 (A)
